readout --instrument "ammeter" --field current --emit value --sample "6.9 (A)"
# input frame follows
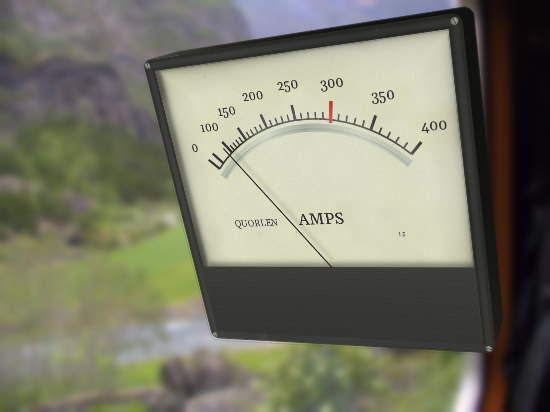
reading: 100 (A)
